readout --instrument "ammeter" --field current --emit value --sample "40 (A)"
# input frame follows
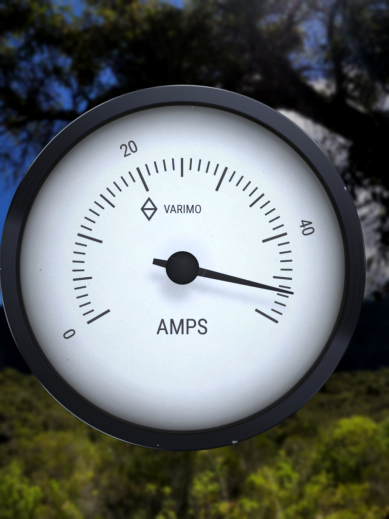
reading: 46.5 (A)
